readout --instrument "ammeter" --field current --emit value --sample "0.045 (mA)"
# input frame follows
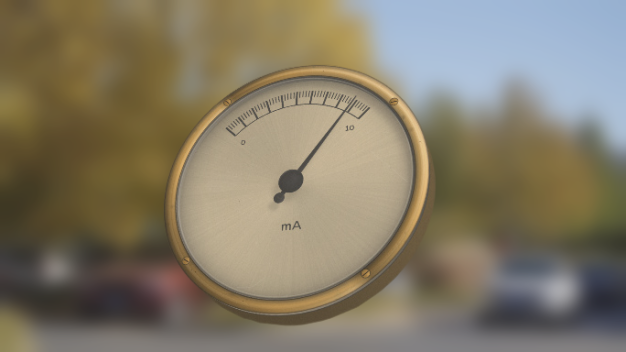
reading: 9 (mA)
